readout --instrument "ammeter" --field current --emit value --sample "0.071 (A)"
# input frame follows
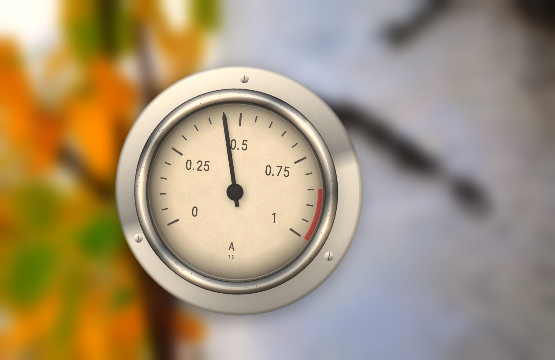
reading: 0.45 (A)
